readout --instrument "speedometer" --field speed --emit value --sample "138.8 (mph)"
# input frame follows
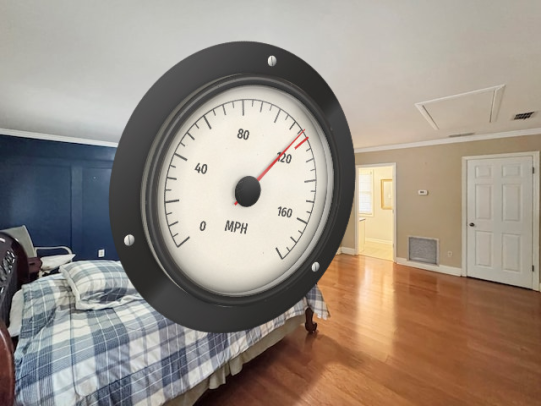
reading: 115 (mph)
